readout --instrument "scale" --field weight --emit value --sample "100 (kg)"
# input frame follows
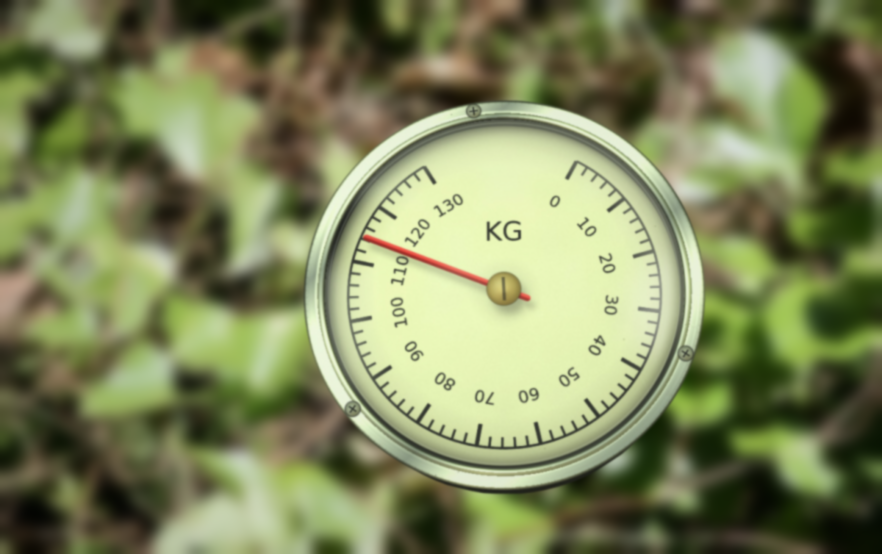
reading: 114 (kg)
